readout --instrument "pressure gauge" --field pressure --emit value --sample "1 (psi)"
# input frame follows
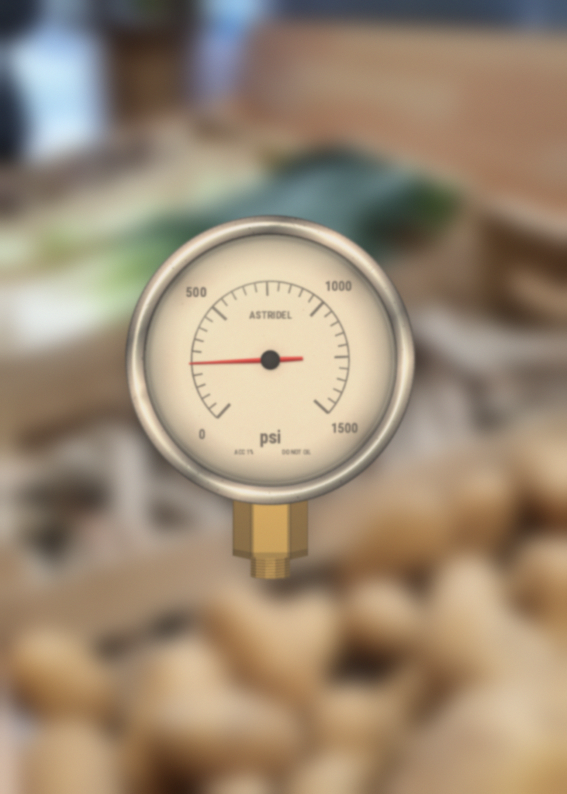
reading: 250 (psi)
